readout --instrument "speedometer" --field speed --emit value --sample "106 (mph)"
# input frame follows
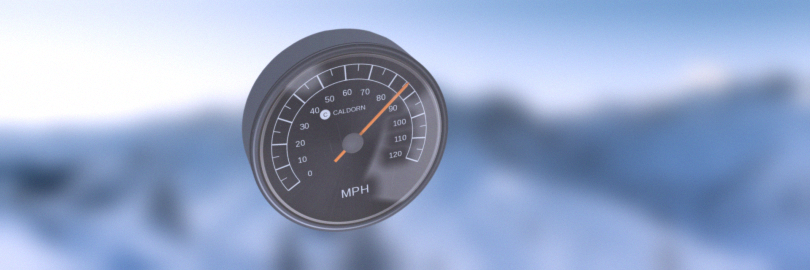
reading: 85 (mph)
